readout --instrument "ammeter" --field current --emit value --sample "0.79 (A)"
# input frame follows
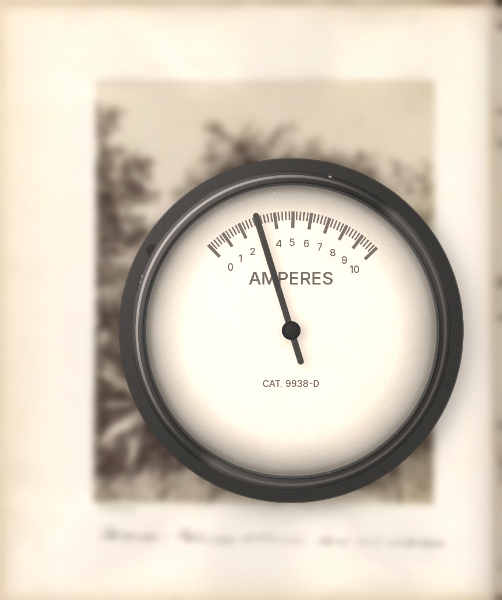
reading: 3 (A)
